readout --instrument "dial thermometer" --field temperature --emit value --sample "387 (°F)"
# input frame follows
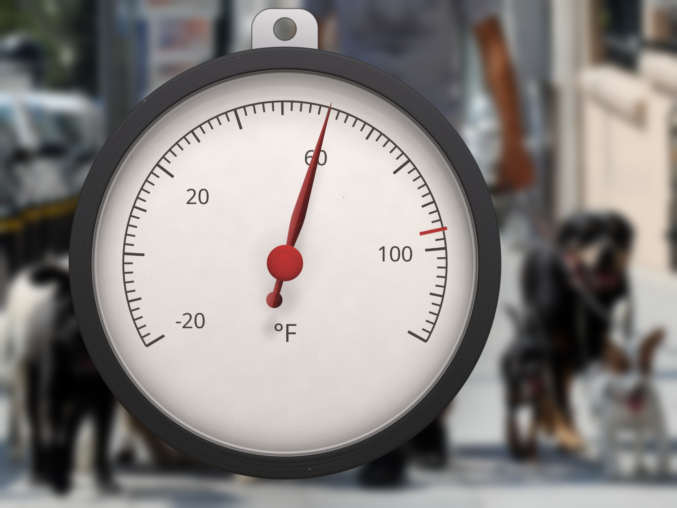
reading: 60 (°F)
